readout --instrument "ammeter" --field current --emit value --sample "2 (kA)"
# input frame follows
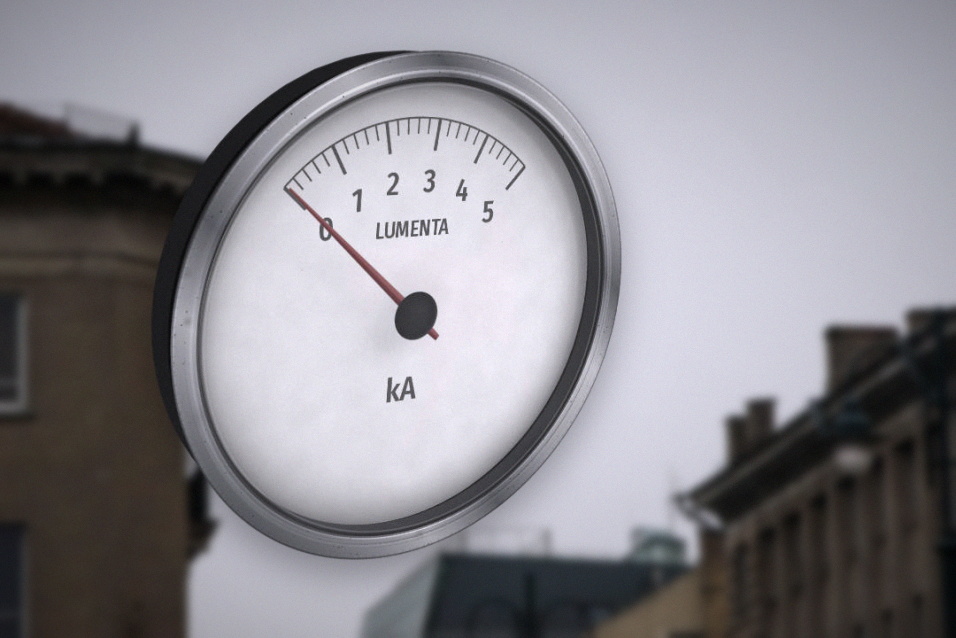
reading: 0 (kA)
